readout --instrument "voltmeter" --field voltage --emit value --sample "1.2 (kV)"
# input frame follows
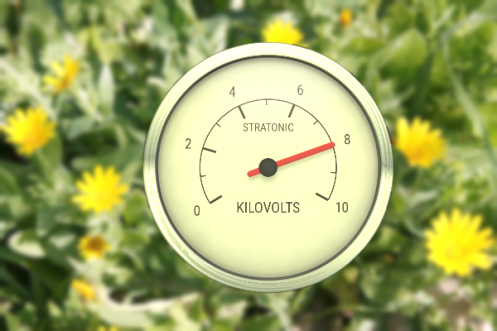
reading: 8 (kV)
